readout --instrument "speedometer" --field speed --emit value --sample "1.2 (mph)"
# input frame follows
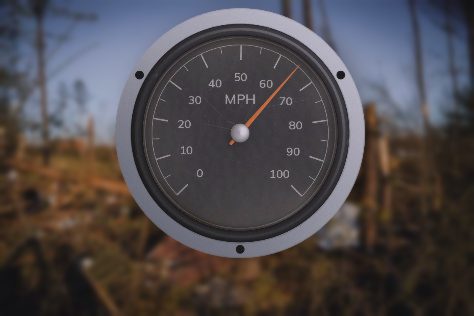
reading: 65 (mph)
